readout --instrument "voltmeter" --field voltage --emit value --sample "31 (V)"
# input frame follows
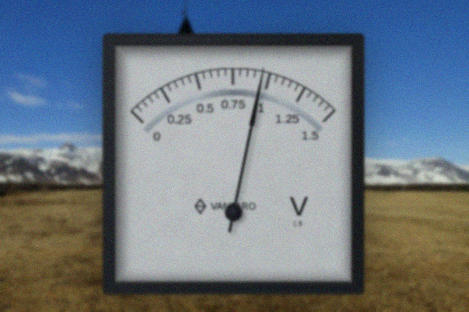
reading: 0.95 (V)
